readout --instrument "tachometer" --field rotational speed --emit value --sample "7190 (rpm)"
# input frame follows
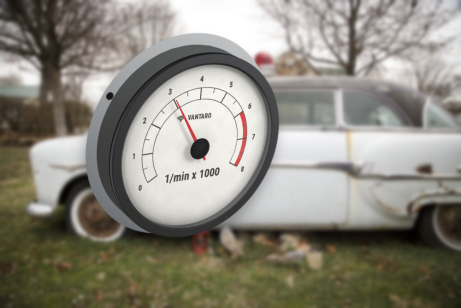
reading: 3000 (rpm)
